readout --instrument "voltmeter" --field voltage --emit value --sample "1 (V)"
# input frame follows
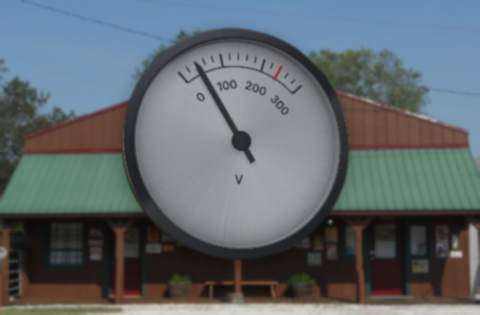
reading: 40 (V)
